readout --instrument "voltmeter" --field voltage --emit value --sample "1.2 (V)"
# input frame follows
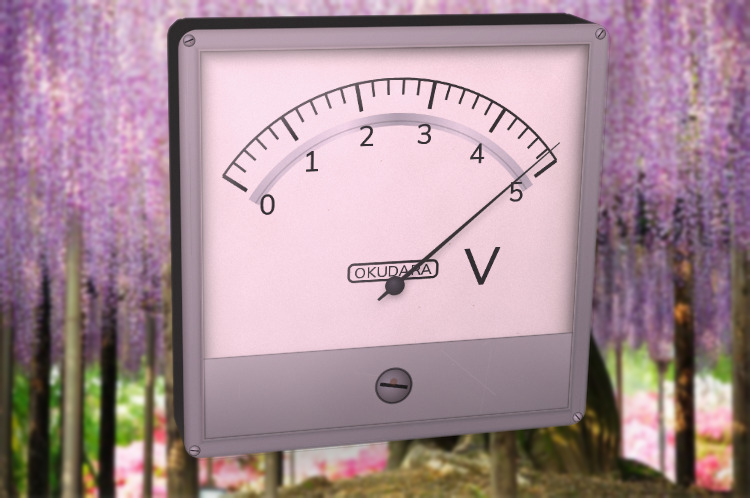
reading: 4.8 (V)
